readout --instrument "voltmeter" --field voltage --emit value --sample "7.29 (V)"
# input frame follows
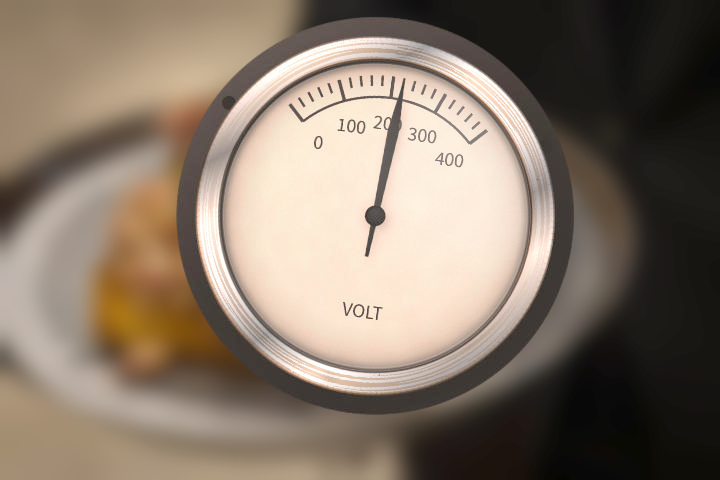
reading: 220 (V)
